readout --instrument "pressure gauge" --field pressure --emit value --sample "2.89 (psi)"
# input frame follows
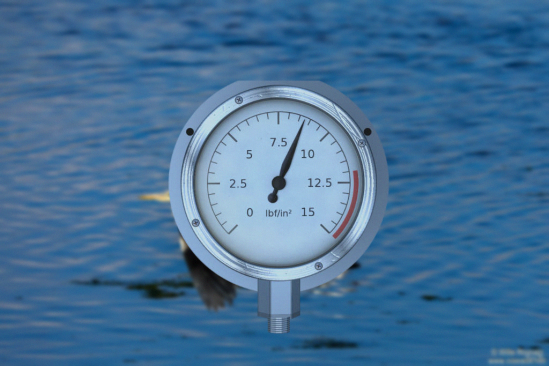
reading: 8.75 (psi)
